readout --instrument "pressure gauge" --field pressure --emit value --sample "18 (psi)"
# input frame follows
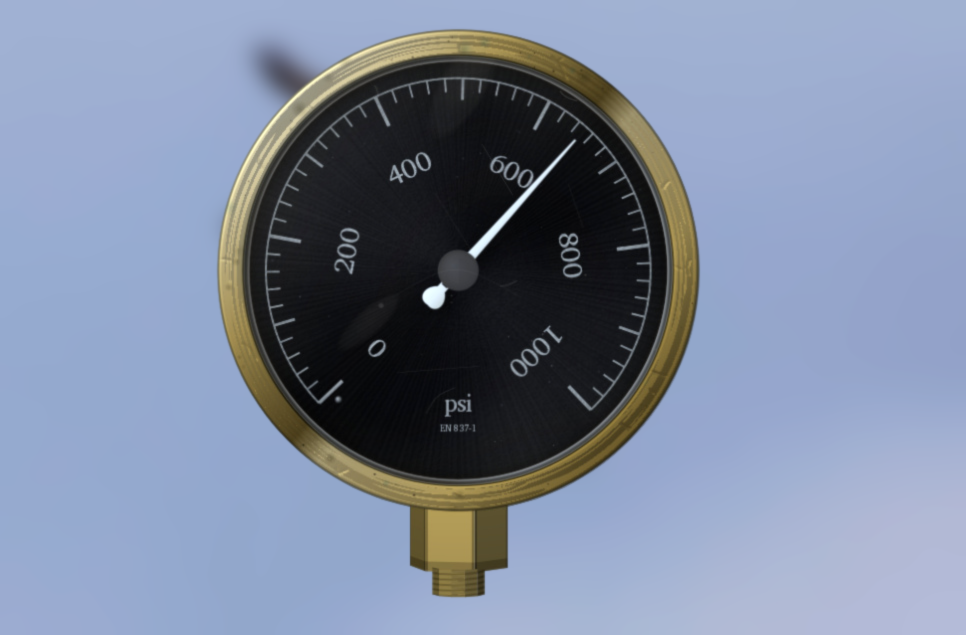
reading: 650 (psi)
